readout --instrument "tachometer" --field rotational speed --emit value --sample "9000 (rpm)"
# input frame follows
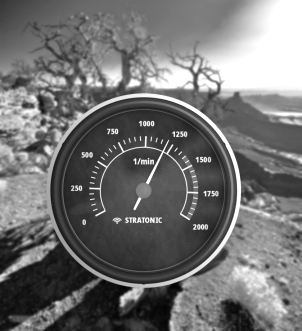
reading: 1200 (rpm)
